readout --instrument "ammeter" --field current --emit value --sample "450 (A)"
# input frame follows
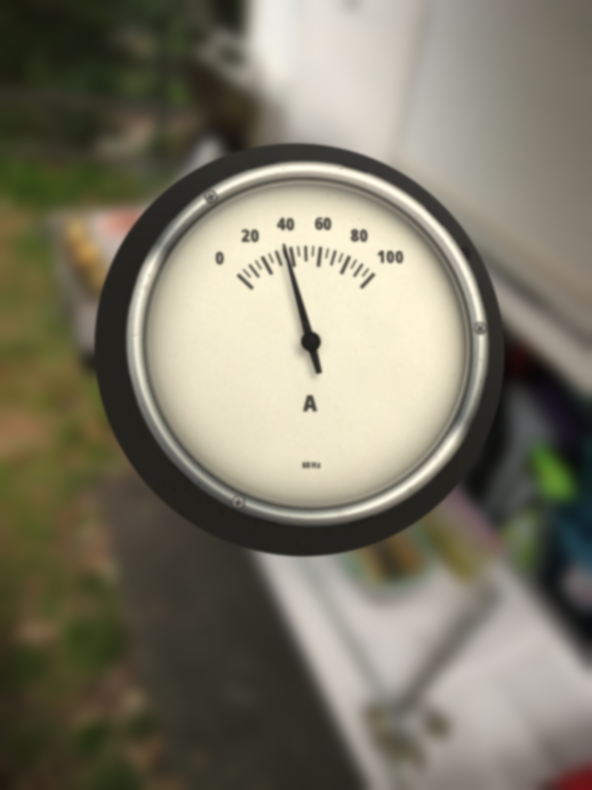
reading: 35 (A)
